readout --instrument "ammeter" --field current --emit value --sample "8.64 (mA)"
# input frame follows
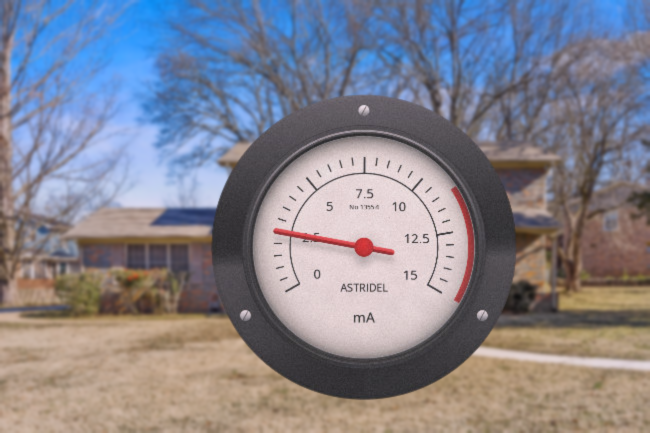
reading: 2.5 (mA)
